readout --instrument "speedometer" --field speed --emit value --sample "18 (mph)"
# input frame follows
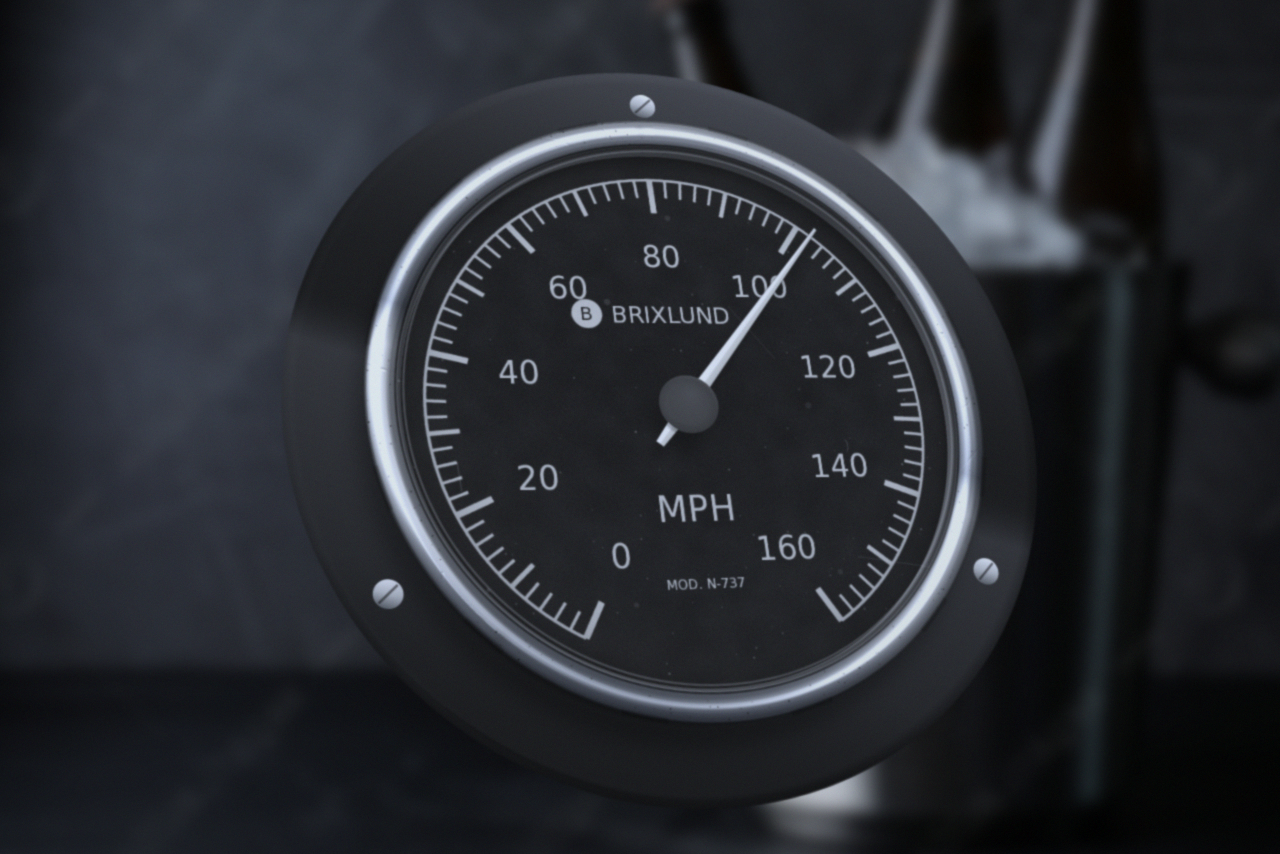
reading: 102 (mph)
